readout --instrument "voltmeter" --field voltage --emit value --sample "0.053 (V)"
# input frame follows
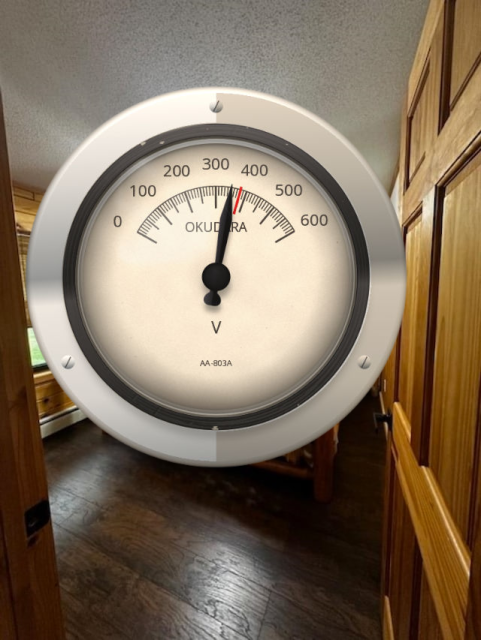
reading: 350 (V)
